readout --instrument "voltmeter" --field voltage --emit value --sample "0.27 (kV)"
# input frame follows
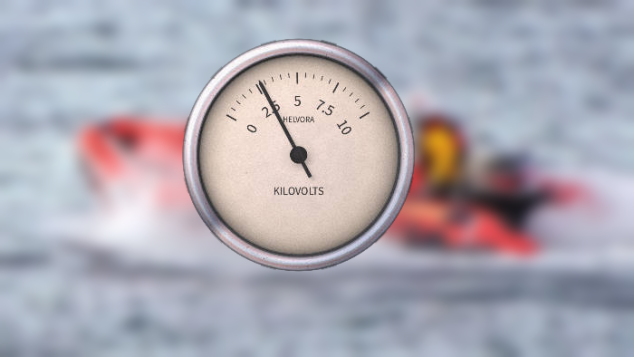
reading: 2.75 (kV)
